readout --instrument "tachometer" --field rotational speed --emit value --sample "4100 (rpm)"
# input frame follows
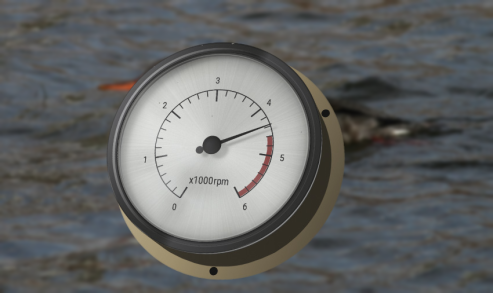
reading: 4400 (rpm)
